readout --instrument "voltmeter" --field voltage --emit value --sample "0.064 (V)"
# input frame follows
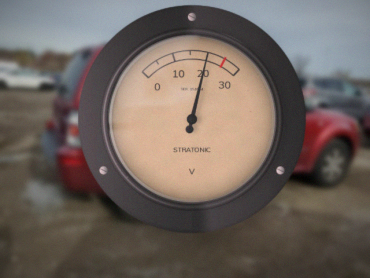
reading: 20 (V)
